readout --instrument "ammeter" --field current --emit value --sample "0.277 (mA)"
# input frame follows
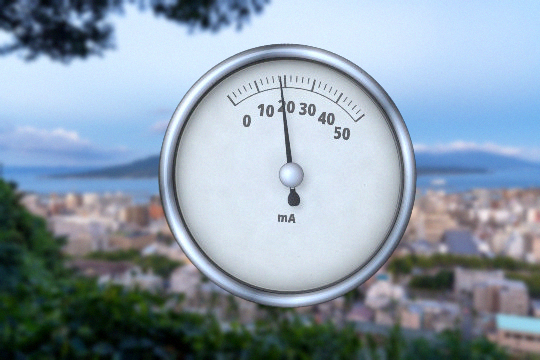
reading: 18 (mA)
